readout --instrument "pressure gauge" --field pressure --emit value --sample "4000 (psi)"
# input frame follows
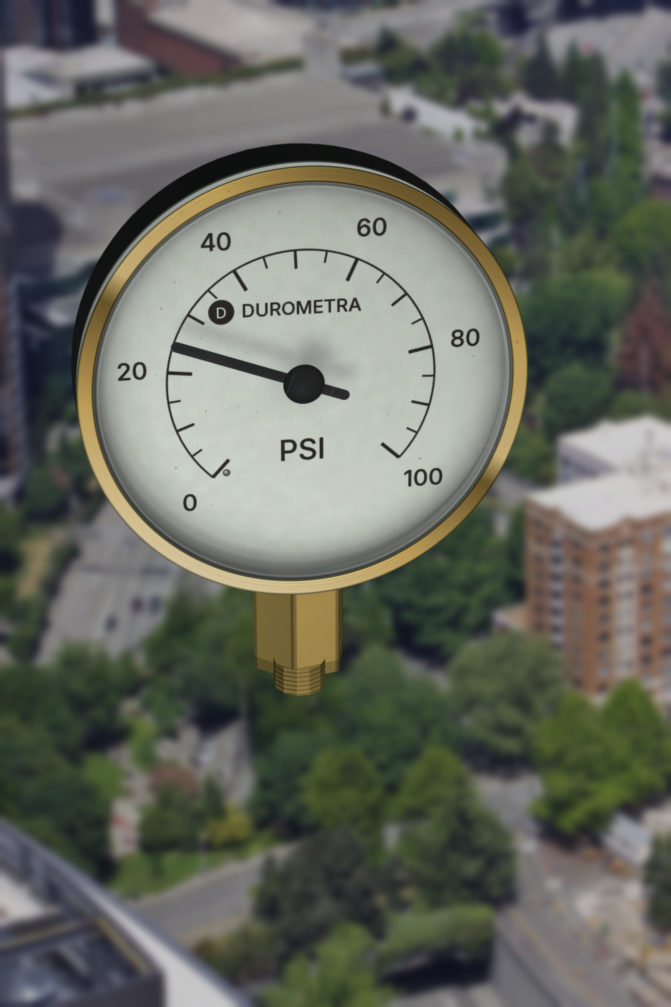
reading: 25 (psi)
